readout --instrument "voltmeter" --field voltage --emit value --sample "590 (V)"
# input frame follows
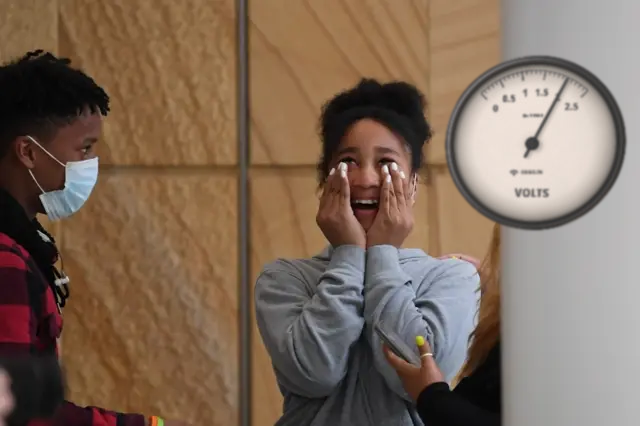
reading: 2 (V)
